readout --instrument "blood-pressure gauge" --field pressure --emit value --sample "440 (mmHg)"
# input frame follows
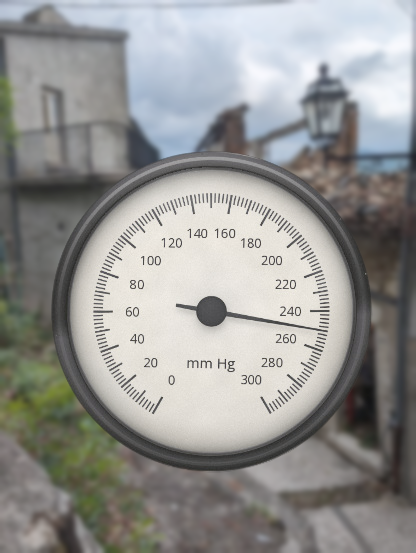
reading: 250 (mmHg)
